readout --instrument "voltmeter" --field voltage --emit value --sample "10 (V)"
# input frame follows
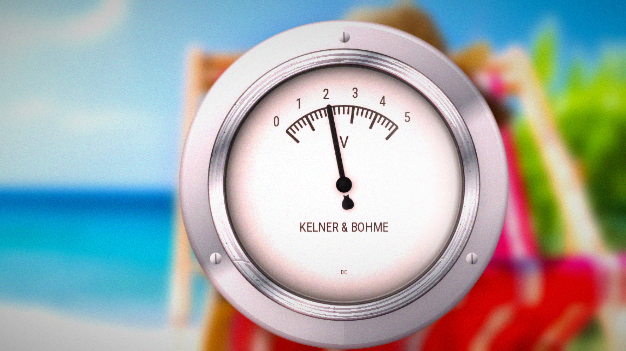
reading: 2 (V)
